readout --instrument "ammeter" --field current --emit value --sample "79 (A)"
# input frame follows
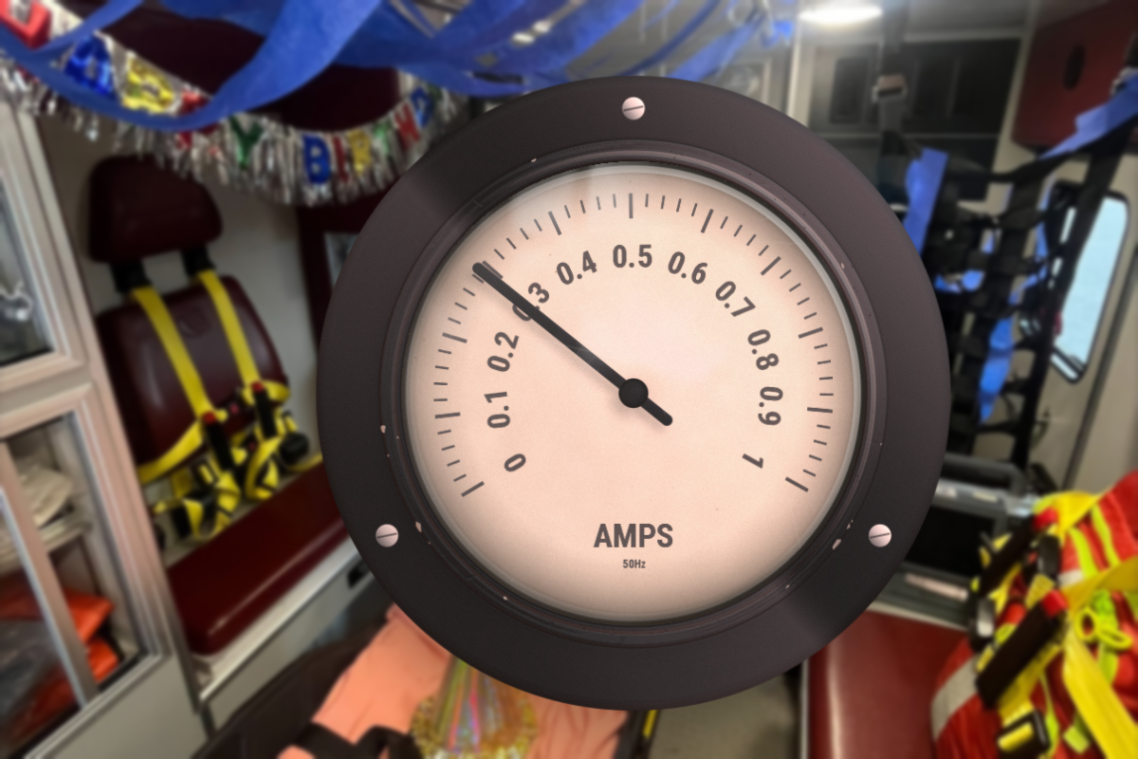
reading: 0.29 (A)
